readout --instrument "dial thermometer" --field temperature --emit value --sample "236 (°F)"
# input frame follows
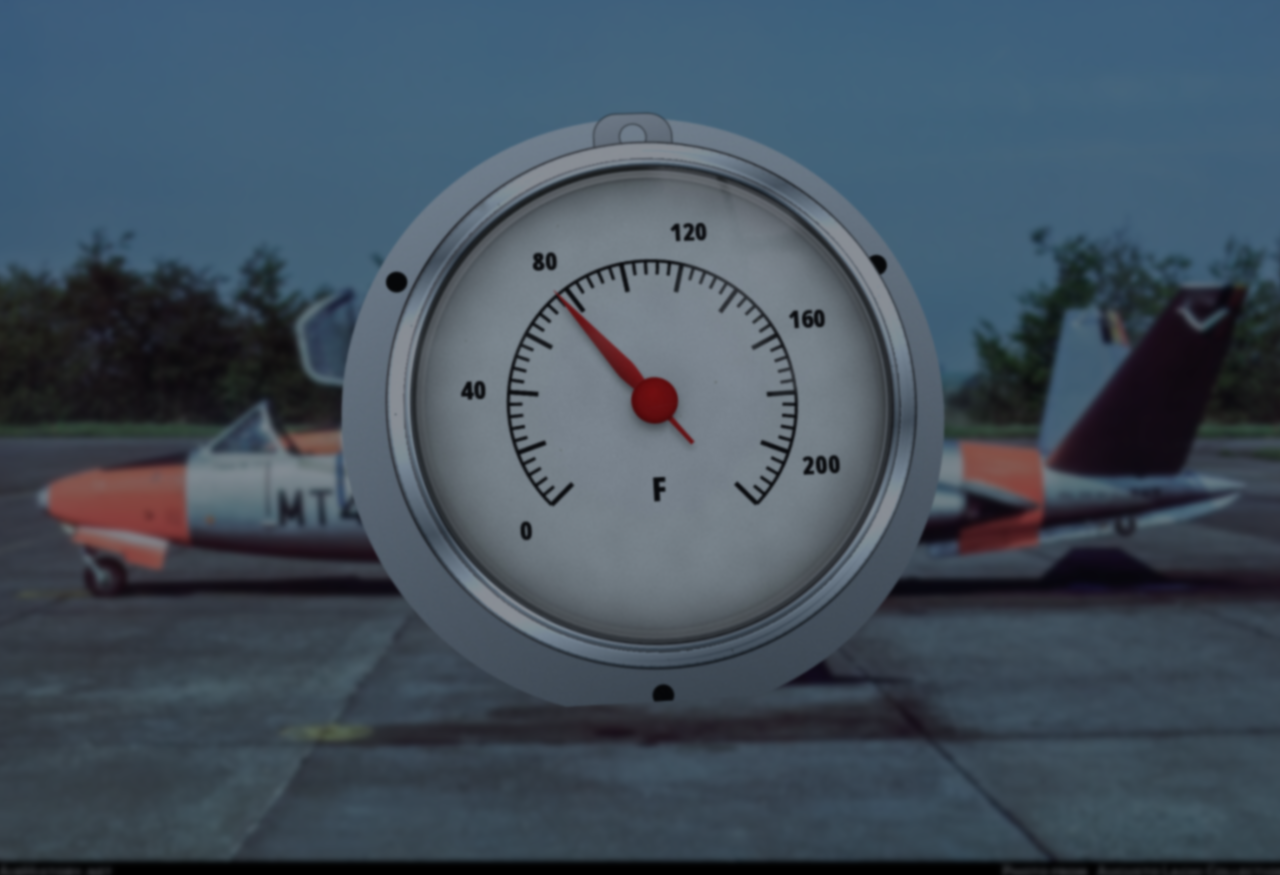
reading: 76 (°F)
